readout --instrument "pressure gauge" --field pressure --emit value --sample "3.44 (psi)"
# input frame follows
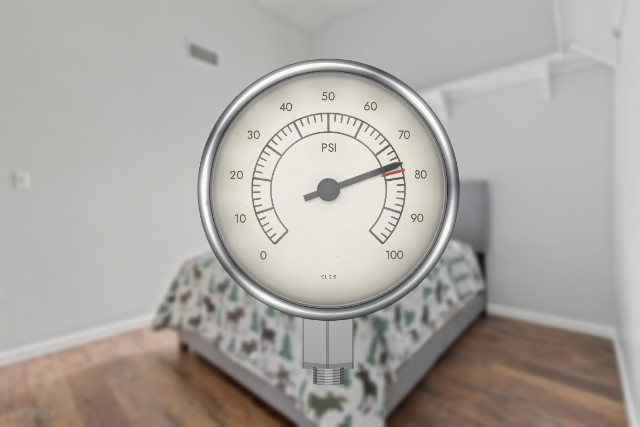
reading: 76 (psi)
